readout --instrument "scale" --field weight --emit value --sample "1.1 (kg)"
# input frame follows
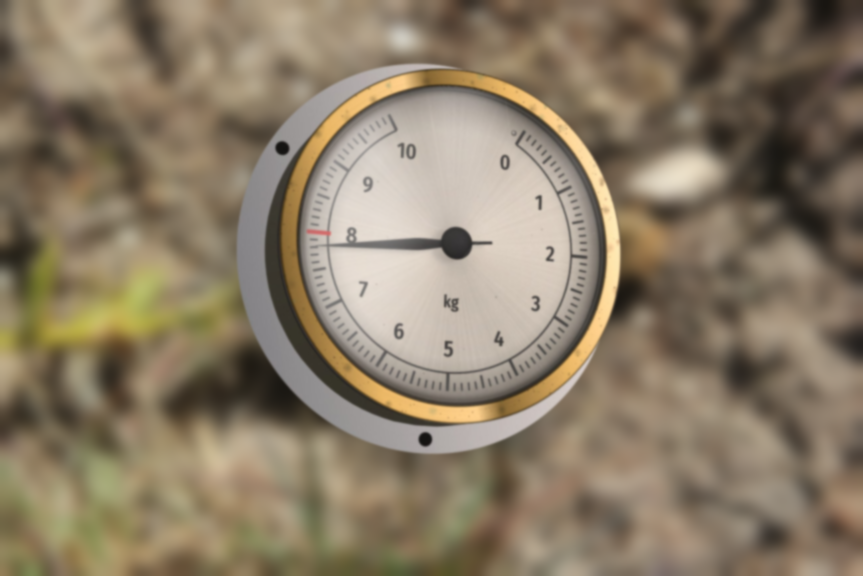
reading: 7.8 (kg)
